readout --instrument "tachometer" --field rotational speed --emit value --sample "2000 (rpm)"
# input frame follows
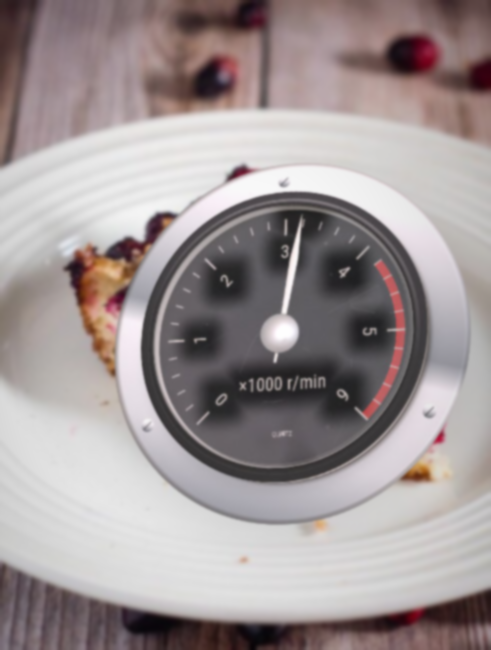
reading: 3200 (rpm)
